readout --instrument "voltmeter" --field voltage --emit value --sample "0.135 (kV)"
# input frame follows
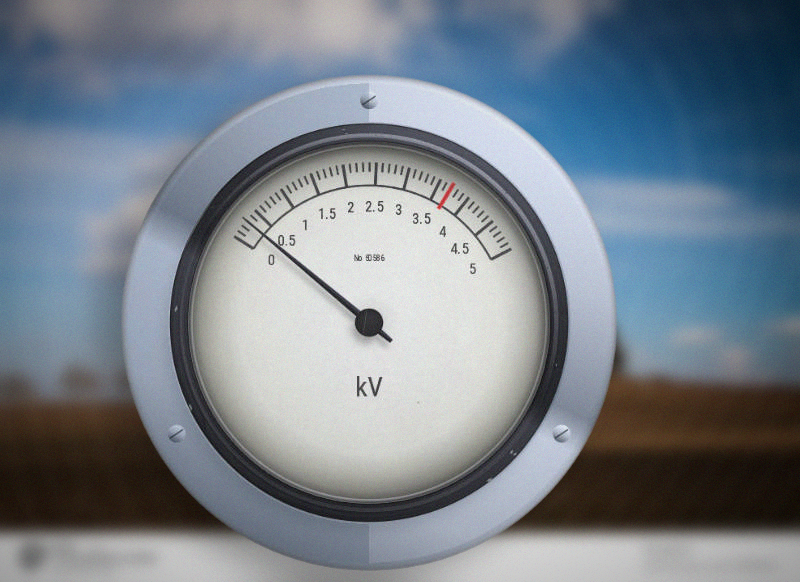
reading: 0.3 (kV)
